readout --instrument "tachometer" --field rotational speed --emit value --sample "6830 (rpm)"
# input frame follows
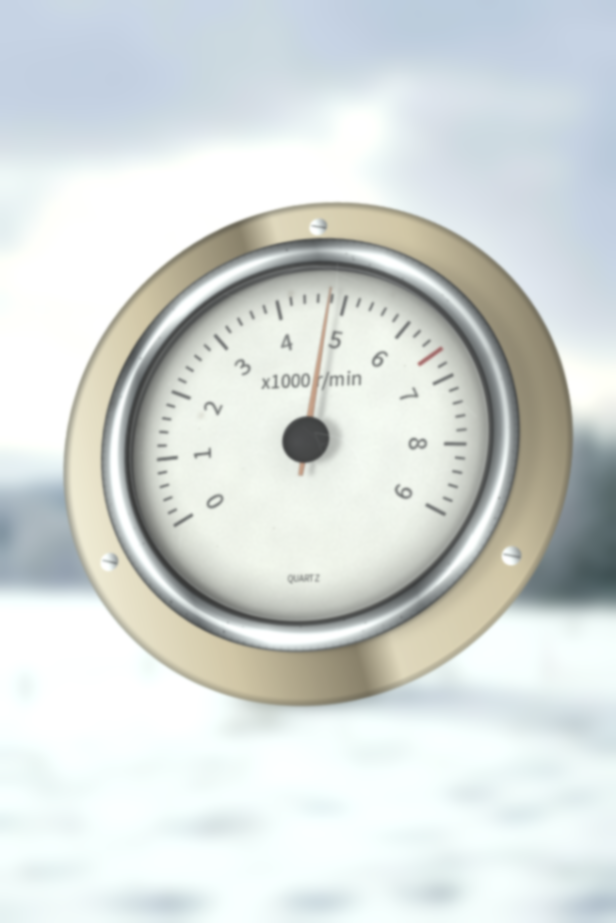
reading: 4800 (rpm)
